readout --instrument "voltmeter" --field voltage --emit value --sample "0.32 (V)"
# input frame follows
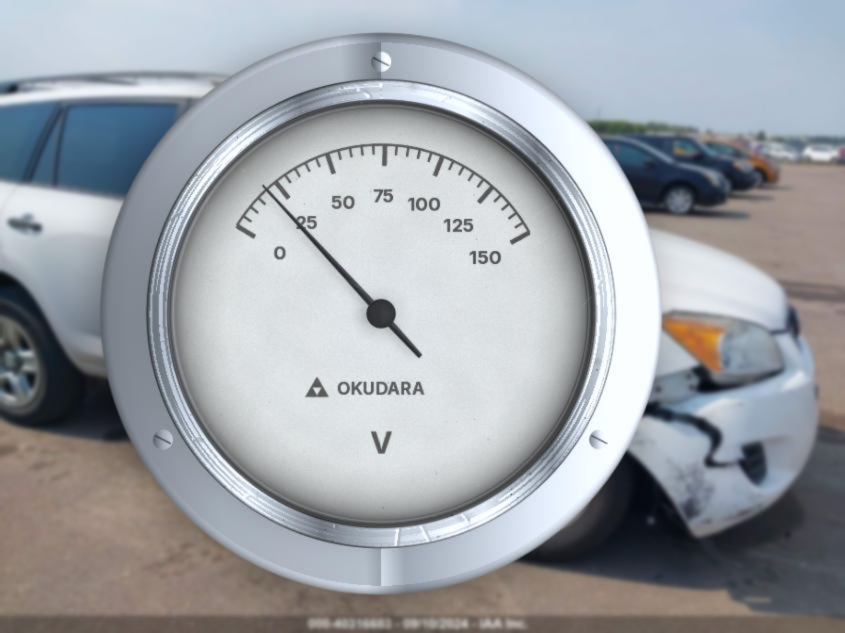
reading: 20 (V)
